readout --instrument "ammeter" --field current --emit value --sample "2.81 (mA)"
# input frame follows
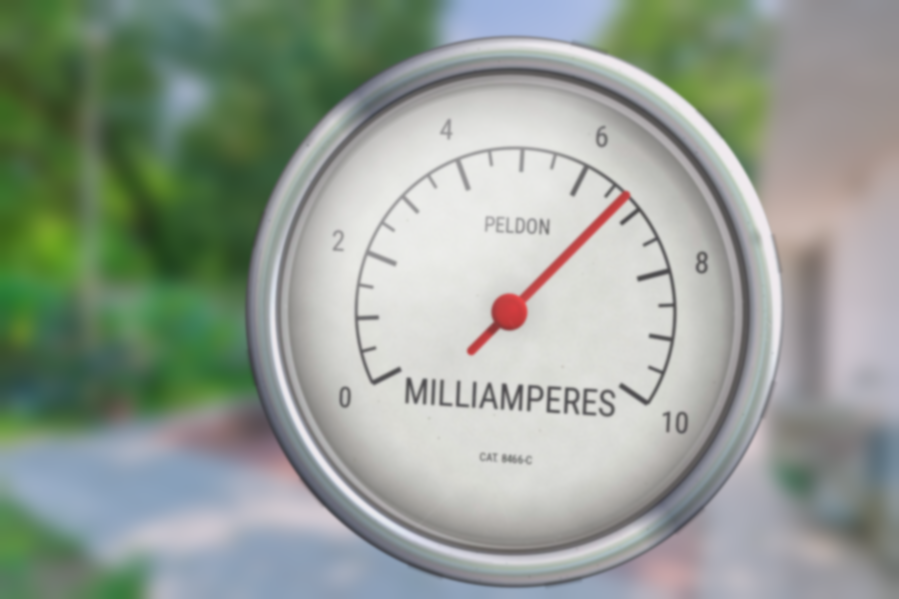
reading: 6.75 (mA)
